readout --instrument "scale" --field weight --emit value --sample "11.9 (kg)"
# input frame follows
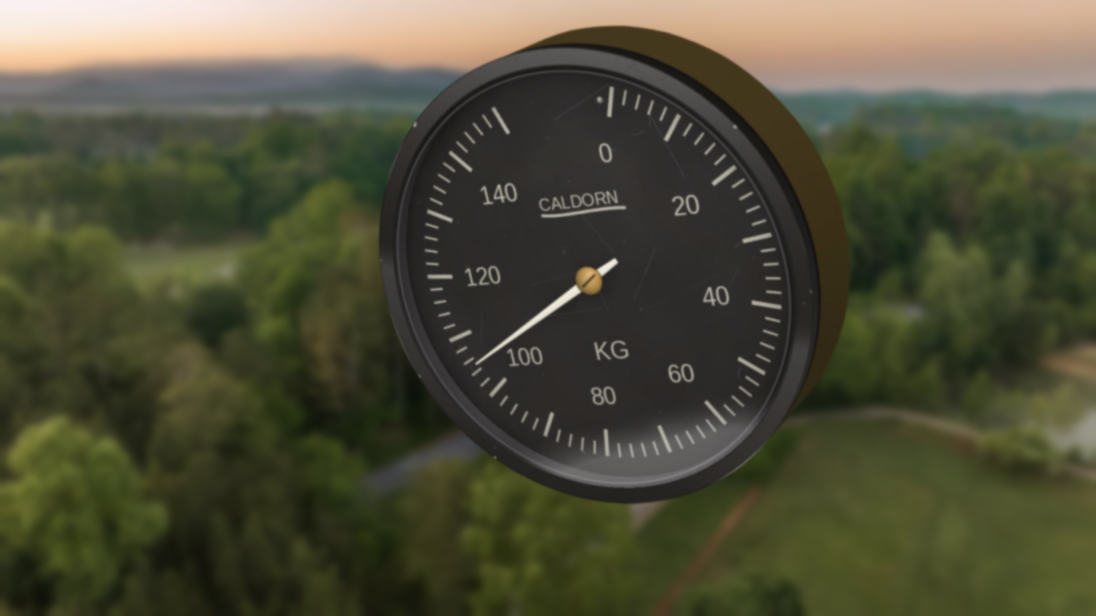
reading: 105 (kg)
